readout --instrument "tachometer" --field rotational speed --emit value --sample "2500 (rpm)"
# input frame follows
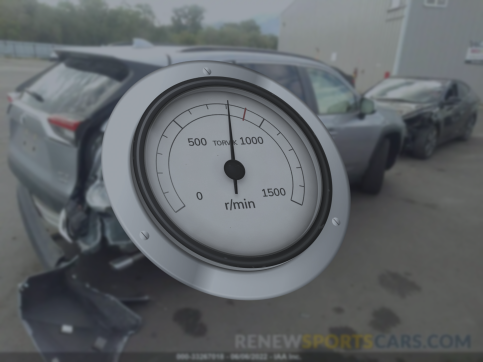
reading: 800 (rpm)
